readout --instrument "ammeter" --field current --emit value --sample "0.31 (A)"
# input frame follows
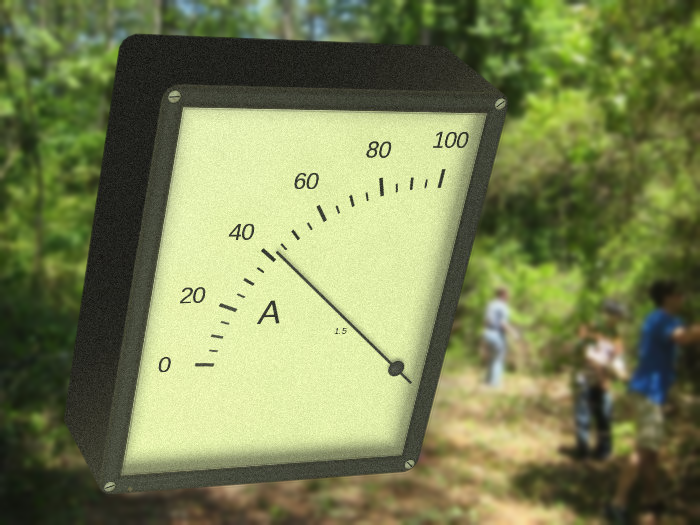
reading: 42.5 (A)
